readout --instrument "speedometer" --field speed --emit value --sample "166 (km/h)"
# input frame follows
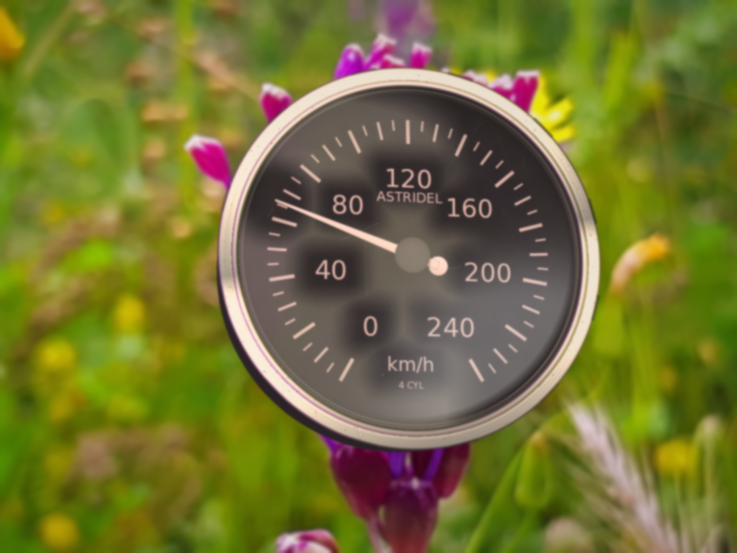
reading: 65 (km/h)
